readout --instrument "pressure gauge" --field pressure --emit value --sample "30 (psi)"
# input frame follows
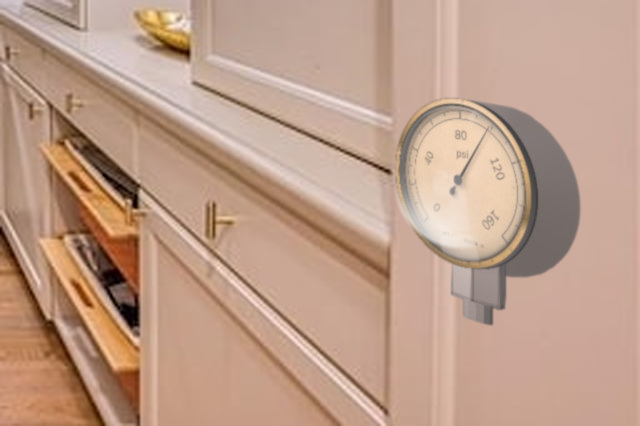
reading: 100 (psi)
